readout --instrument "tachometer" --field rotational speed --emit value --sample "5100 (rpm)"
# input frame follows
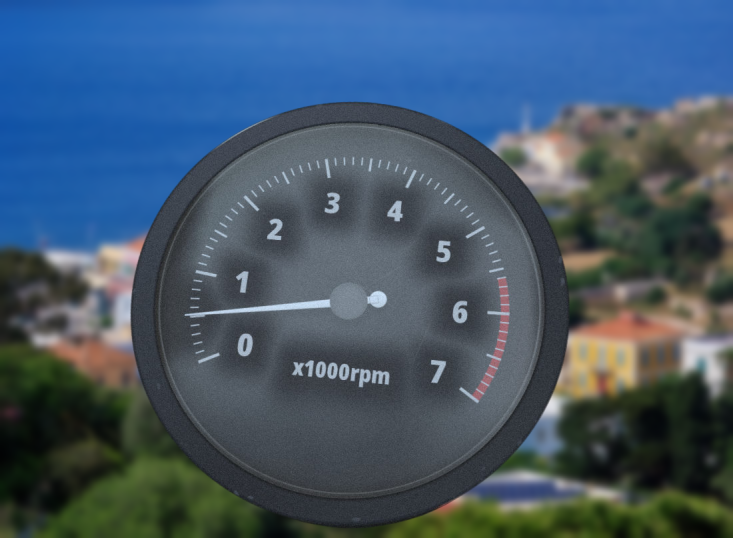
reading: 500 (rpm)
